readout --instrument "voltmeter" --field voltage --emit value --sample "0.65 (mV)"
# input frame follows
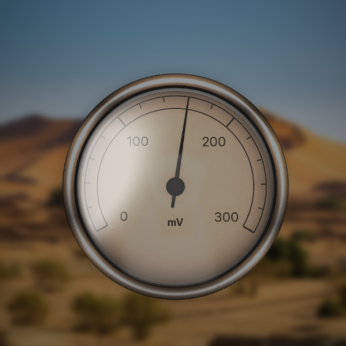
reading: 160 (mV)
